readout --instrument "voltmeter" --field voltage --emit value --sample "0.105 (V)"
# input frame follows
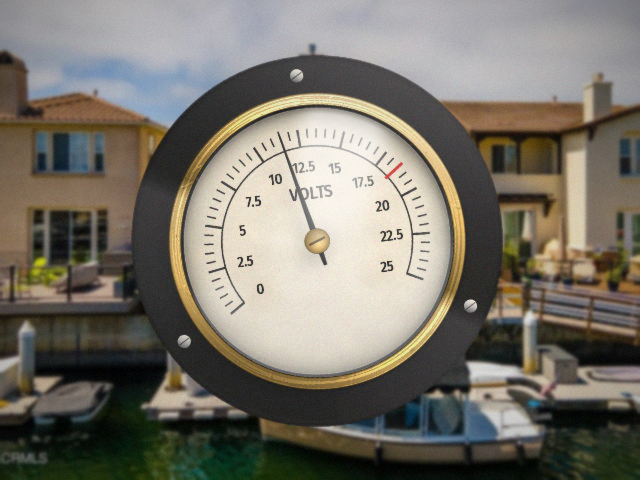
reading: 11.5 (V)
